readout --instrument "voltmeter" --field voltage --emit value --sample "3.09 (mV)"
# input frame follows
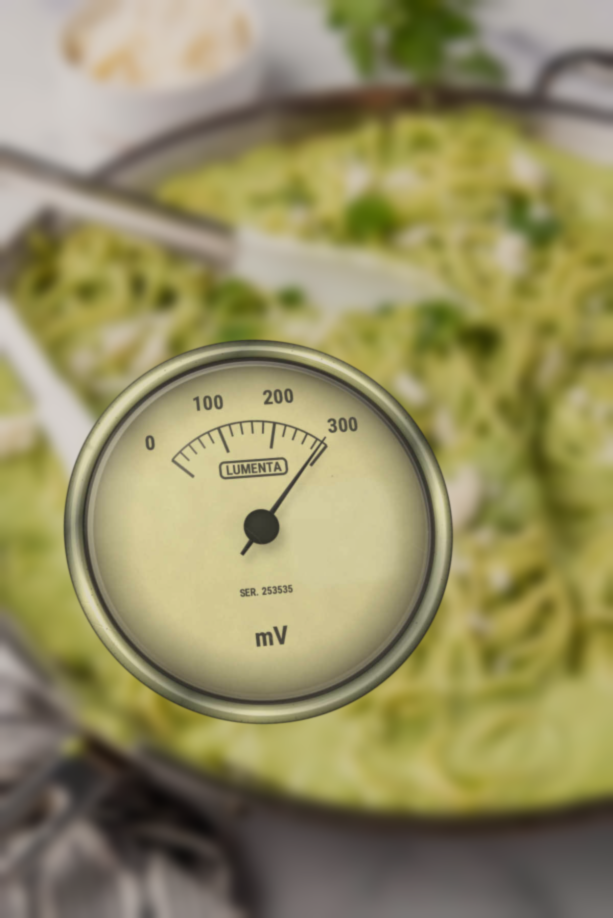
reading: 290 (mV)
